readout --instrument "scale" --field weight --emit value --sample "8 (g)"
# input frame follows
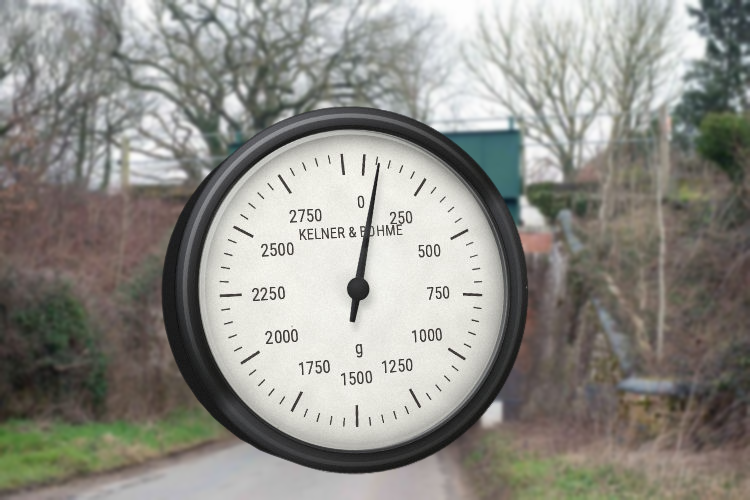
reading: 50 (g)
